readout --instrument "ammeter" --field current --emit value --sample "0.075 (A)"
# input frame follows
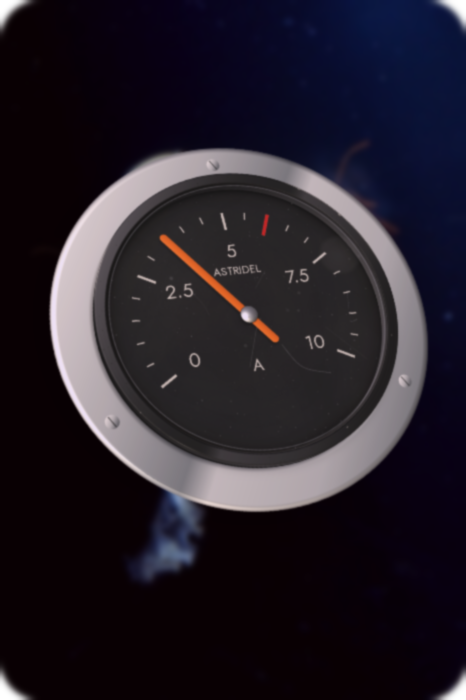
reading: 3.5 (A)
